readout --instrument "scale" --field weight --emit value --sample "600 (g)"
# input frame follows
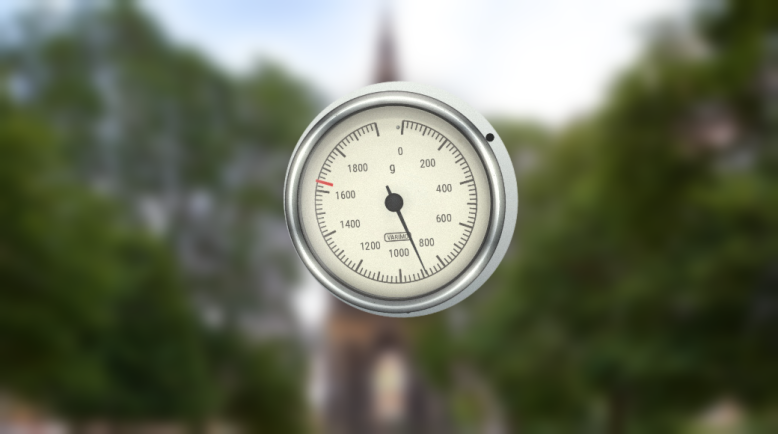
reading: 880 (g)
